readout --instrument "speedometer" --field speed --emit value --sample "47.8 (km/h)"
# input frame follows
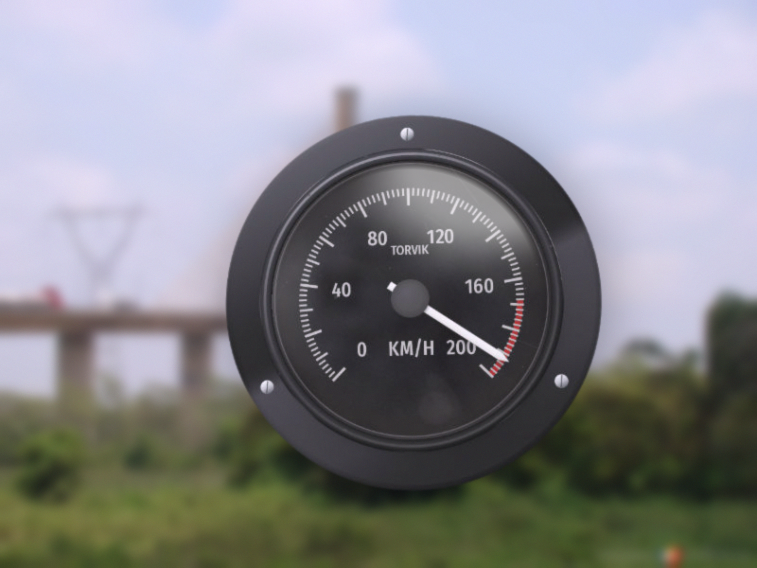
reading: 192 (km/h)
